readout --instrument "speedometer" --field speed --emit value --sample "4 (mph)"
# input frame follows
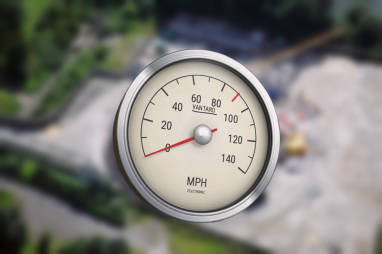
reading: 0 (mph)
